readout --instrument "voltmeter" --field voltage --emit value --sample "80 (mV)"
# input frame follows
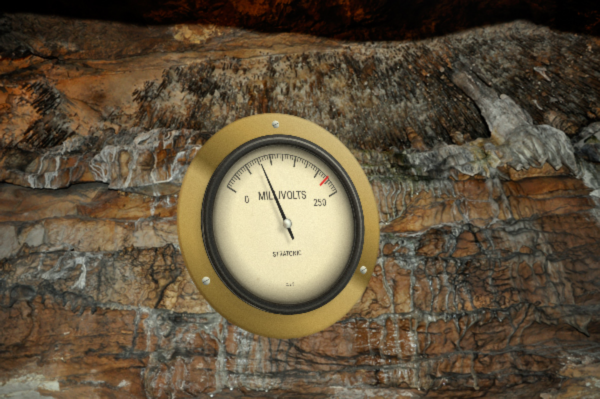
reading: 75 (mV)
